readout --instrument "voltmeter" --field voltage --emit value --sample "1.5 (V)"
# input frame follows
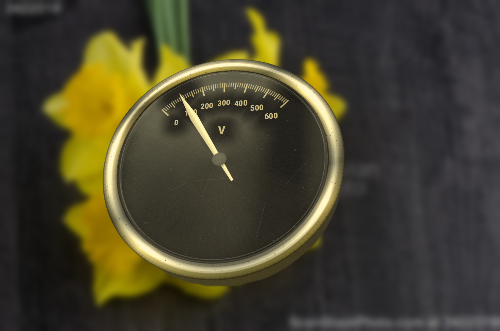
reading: 100 (V)
